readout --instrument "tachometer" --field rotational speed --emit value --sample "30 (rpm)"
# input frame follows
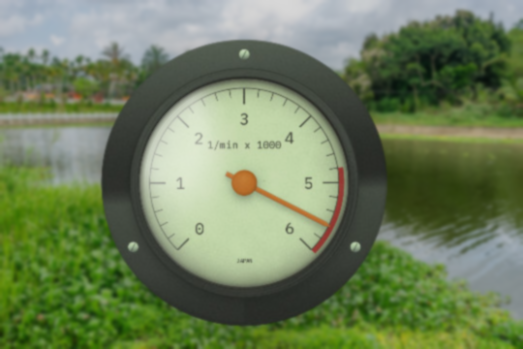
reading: 5600 (rpm)
